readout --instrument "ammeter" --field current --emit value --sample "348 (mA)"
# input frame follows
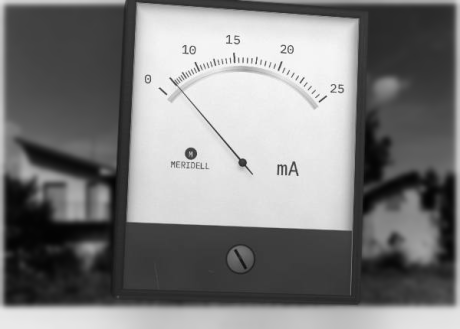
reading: 5 (mA)
